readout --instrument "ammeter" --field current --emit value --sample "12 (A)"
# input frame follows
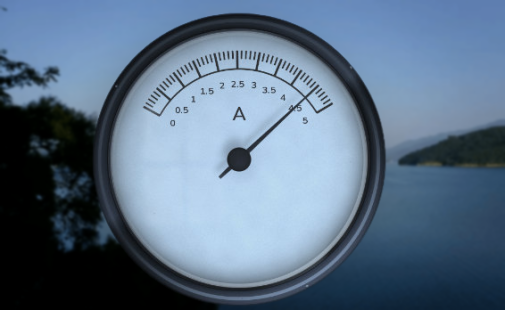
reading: 4.5 (A)
